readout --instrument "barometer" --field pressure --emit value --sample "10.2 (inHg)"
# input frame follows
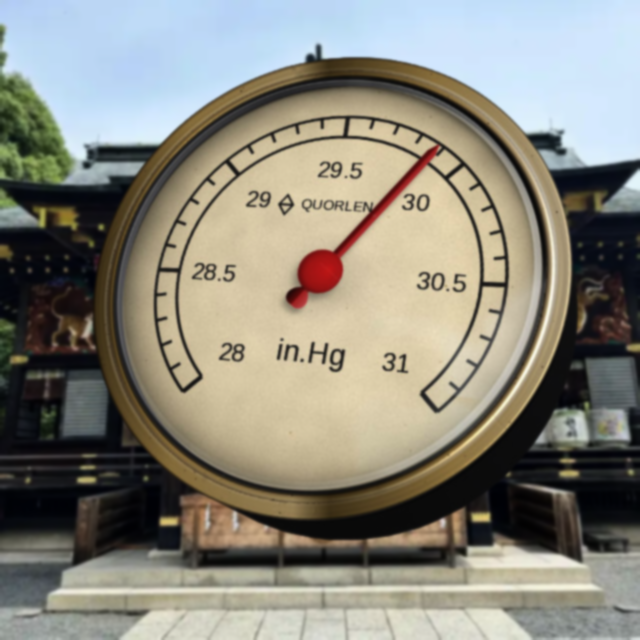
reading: 29.9 (inHg)
